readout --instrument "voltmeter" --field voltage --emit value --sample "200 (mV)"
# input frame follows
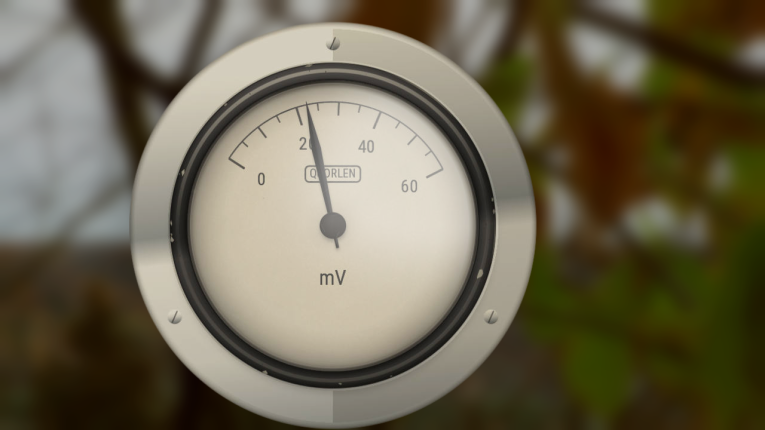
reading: 22.5 (mV)
